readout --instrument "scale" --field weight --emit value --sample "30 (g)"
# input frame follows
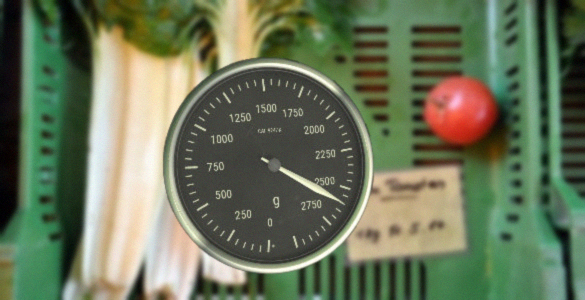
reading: 2600 (g)
